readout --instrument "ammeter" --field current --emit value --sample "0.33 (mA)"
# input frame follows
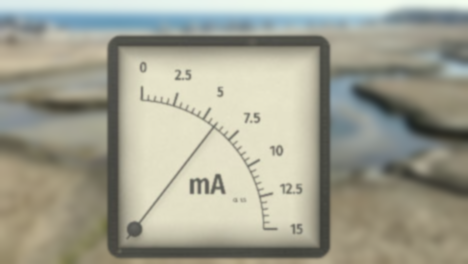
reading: 6 (mA)
